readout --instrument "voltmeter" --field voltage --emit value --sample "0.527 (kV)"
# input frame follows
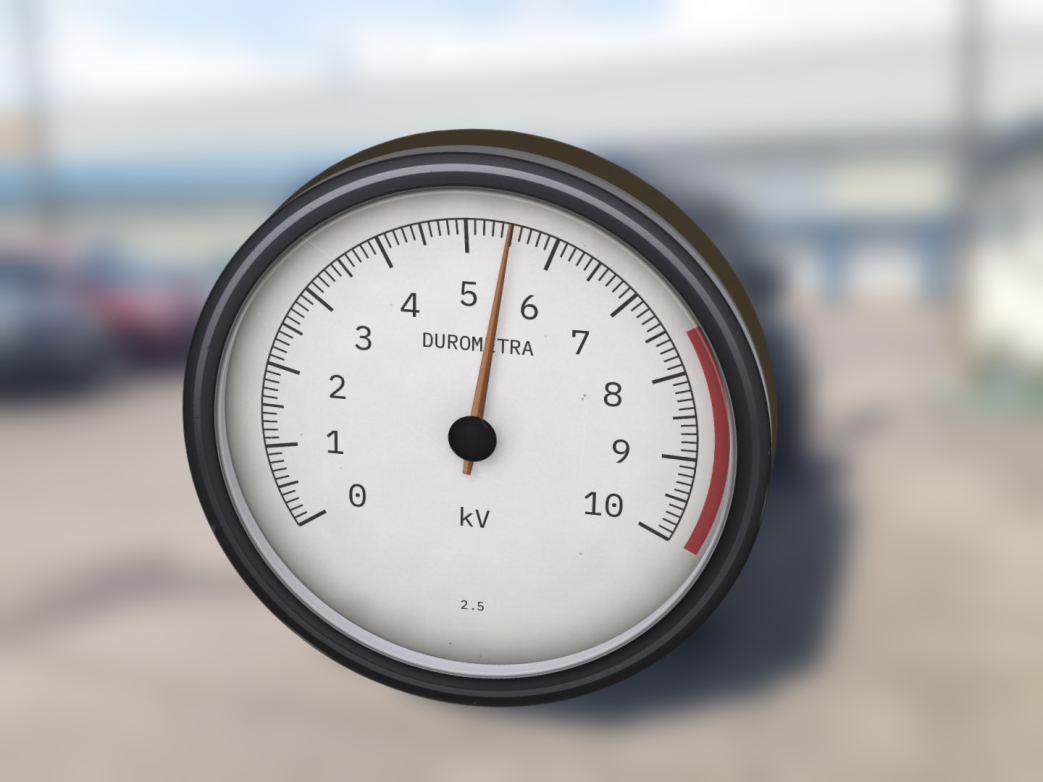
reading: 5.5 (kV)
